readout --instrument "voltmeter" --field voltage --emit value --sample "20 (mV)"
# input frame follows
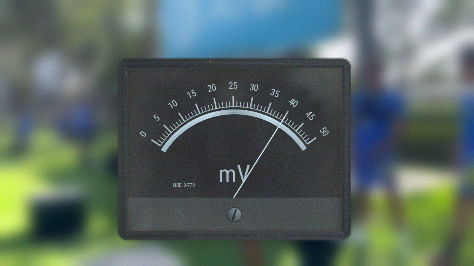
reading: 40 (mV)
